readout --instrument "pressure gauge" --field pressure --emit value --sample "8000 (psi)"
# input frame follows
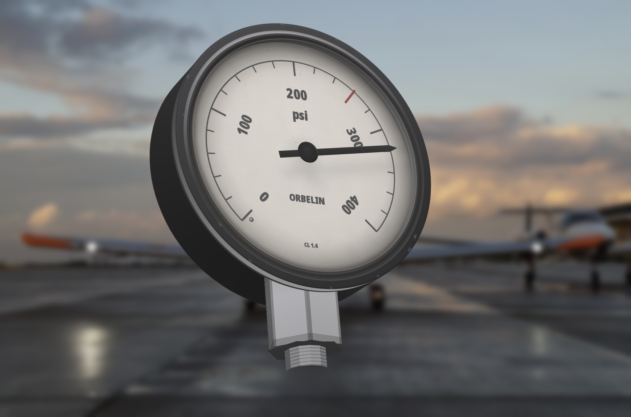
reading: 320 (psi)
